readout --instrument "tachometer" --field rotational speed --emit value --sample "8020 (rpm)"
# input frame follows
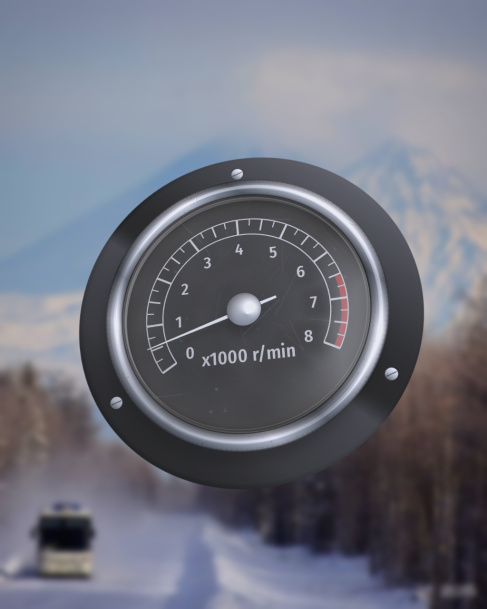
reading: 500 (rpm)
